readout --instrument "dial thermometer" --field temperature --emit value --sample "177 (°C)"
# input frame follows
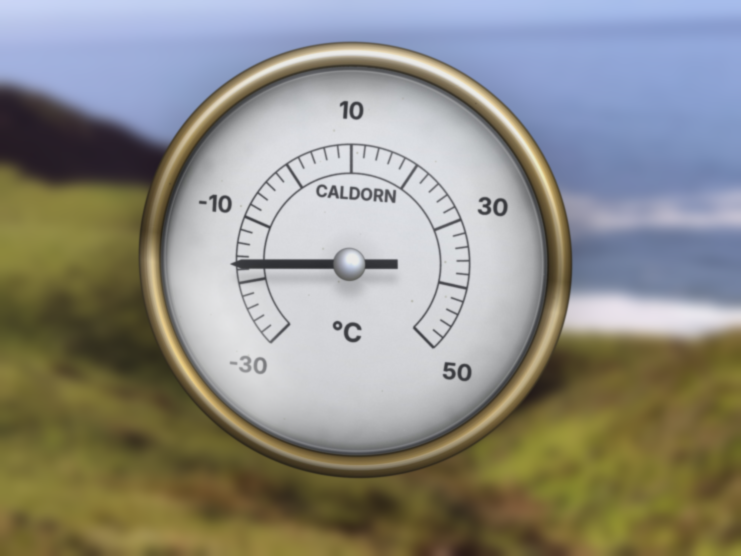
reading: -17 (°C)
